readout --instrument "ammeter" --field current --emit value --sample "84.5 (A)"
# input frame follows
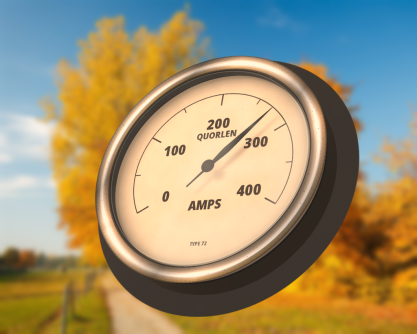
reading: 275 (A)
